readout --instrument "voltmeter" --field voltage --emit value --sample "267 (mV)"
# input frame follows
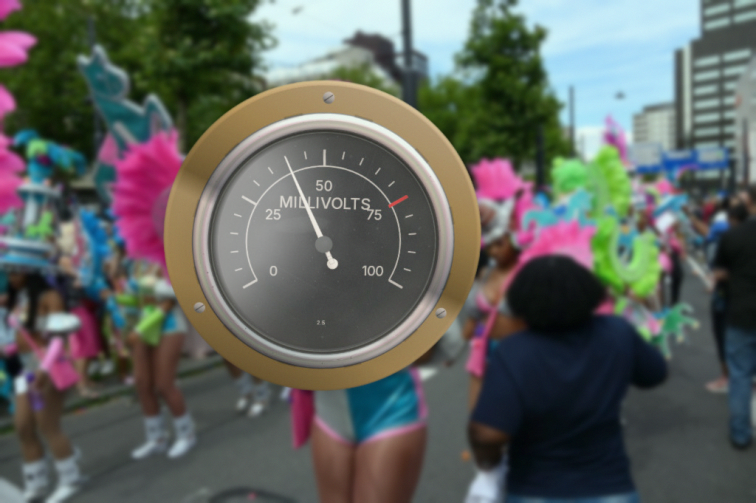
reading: 40 (mV)
